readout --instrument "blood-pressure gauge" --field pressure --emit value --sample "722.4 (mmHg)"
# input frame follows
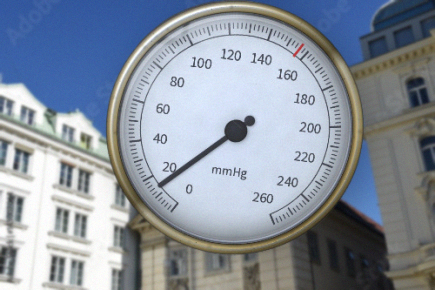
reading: 14 (mmHg)
